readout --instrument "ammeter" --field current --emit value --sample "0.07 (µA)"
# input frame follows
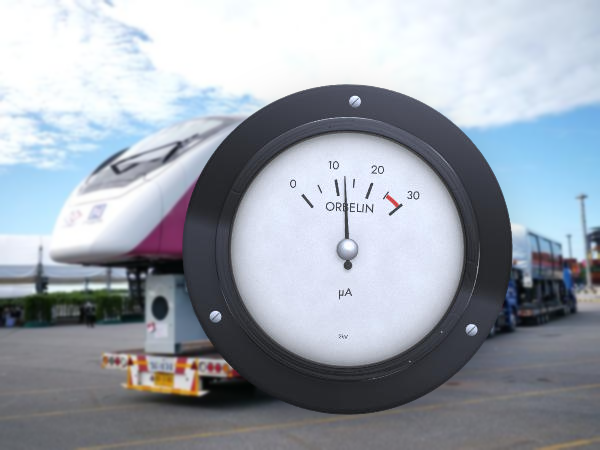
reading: 12.5 (µA)
